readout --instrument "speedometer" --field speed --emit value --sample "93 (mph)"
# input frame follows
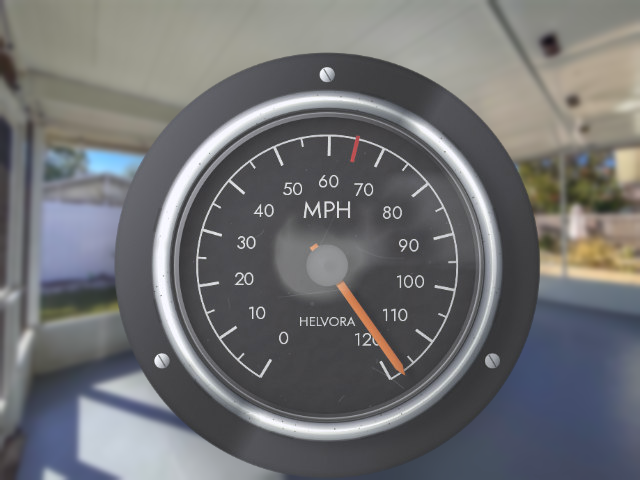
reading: 117.5 (mph)
